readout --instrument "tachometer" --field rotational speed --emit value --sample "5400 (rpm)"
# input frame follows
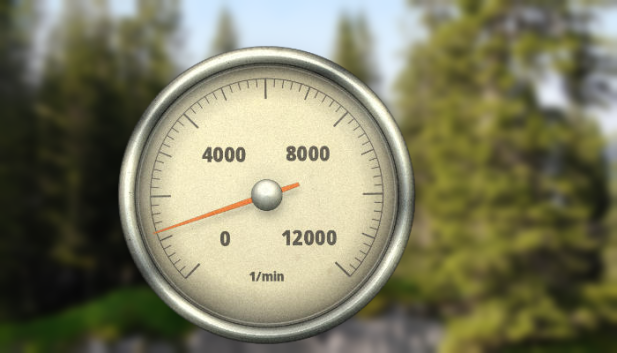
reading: 1200 (rpm)
